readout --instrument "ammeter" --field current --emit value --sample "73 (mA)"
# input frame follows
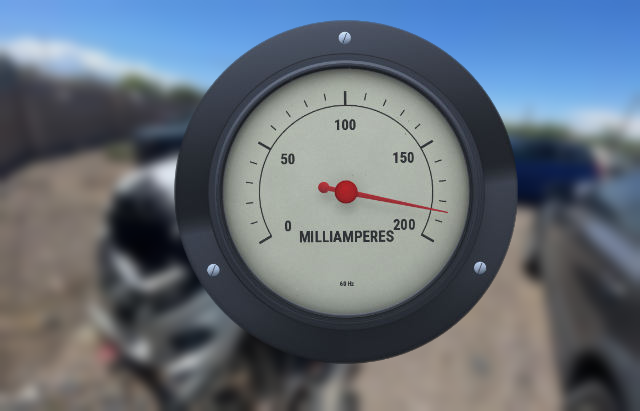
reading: 185 (mA)
